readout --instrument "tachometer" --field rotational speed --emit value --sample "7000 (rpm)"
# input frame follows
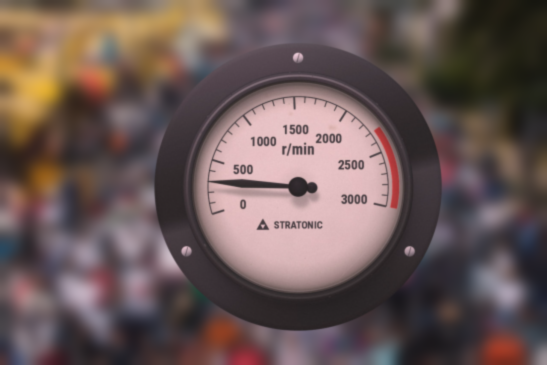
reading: 300 (rpm)
